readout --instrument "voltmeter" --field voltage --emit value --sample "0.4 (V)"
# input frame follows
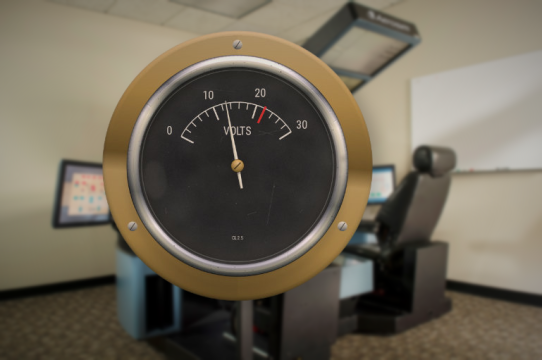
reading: 13 (V)
